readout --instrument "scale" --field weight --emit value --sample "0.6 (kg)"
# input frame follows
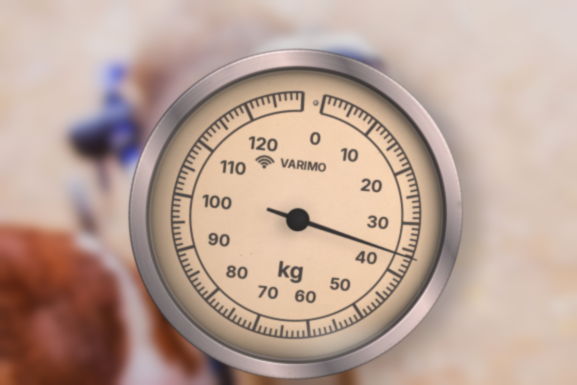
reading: 36 (kg)
